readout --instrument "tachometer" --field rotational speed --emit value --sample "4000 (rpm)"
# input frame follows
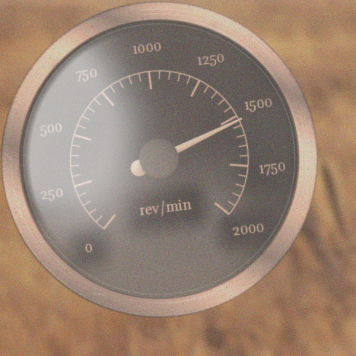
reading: 1525 (rpm)
